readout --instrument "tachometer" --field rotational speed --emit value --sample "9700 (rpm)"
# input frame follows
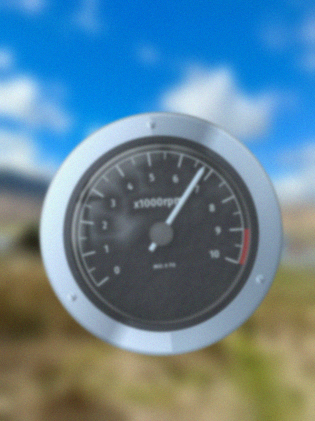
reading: 6750 (rpm)
